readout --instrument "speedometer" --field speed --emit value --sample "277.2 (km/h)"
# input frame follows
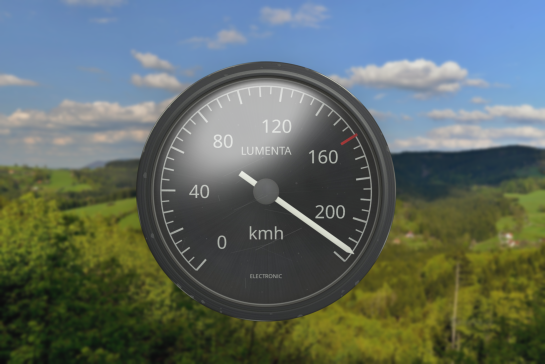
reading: 215 (km/h)
